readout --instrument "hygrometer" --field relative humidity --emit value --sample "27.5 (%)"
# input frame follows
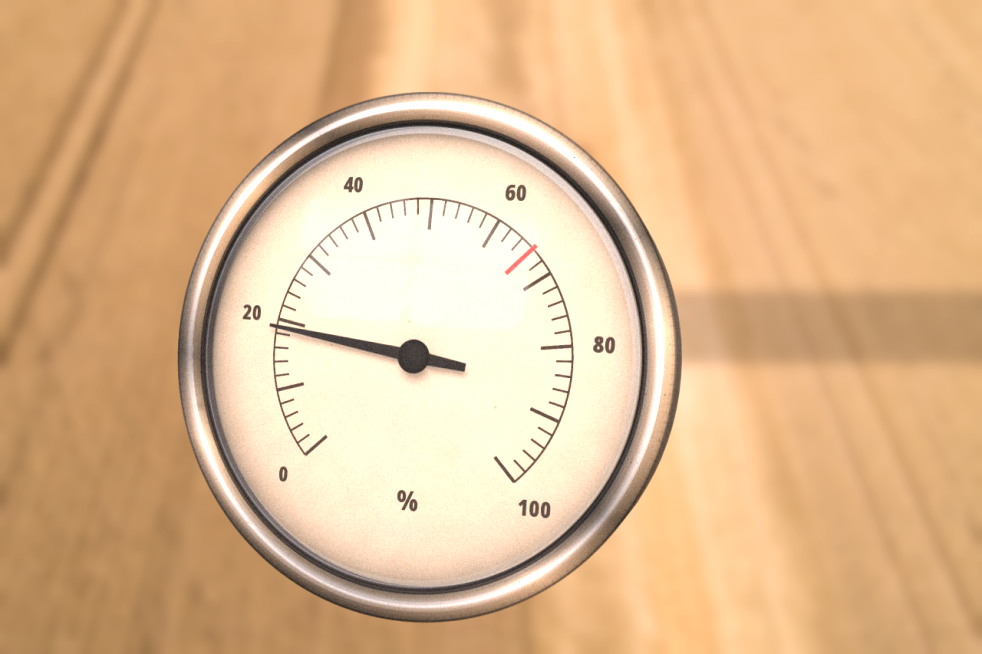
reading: 19 (%)
